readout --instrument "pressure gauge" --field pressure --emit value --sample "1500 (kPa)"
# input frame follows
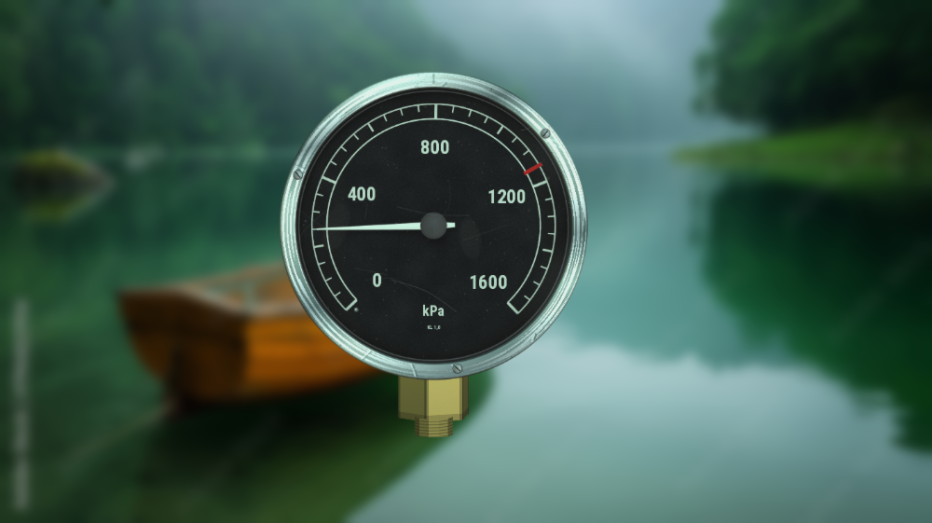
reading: 250 (kPa)
